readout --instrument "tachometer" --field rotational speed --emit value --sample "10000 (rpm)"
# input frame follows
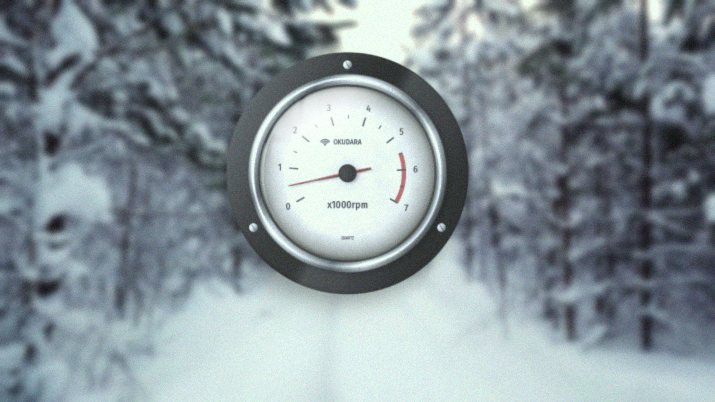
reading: 500 (rpm)
